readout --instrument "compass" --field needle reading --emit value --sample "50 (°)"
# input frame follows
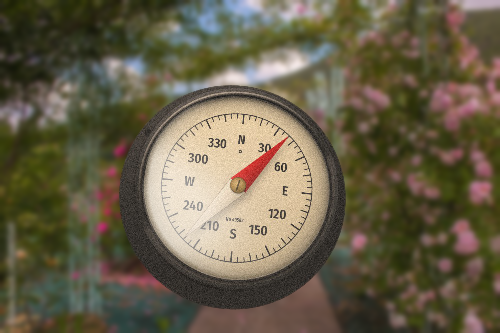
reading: 40 (°)
